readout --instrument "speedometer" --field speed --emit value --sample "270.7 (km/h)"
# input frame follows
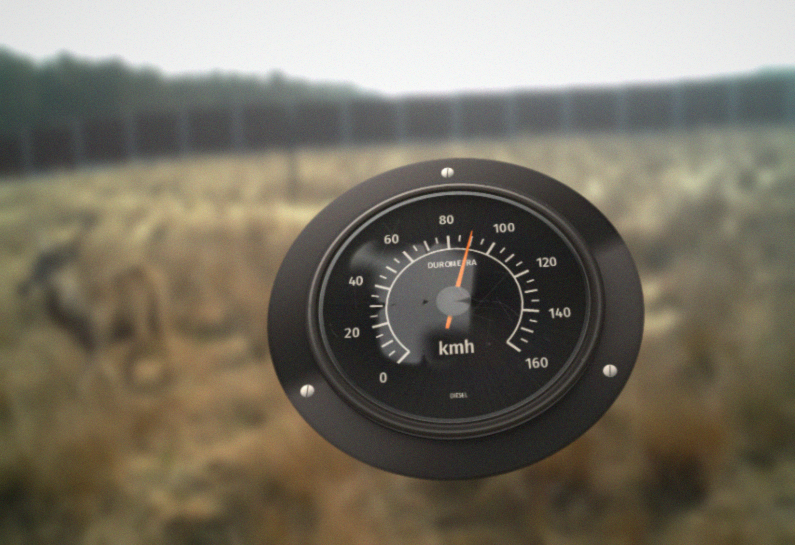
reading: 90 (km/h)
